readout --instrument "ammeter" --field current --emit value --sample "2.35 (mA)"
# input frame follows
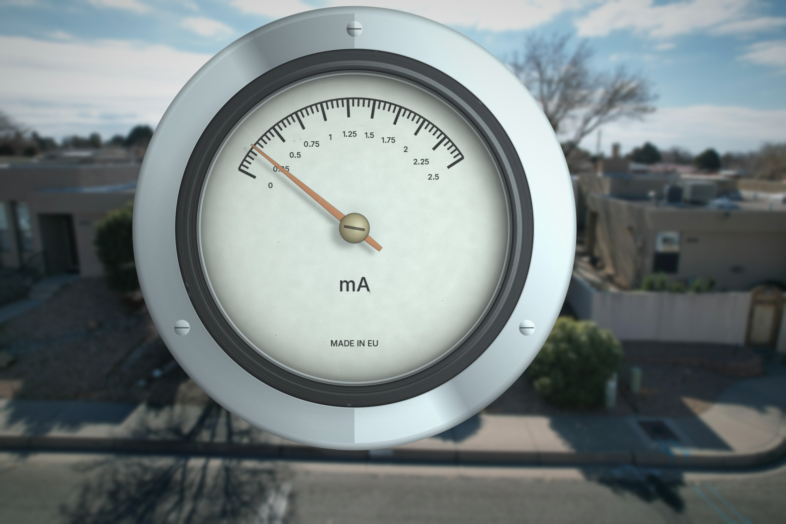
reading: 0.25 (mA)
